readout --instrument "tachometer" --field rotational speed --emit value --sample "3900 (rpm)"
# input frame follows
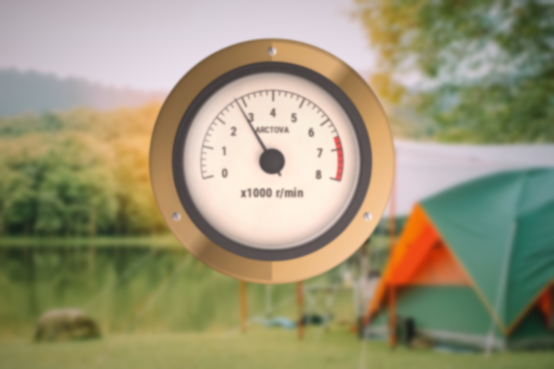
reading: 2800 (rpm)
